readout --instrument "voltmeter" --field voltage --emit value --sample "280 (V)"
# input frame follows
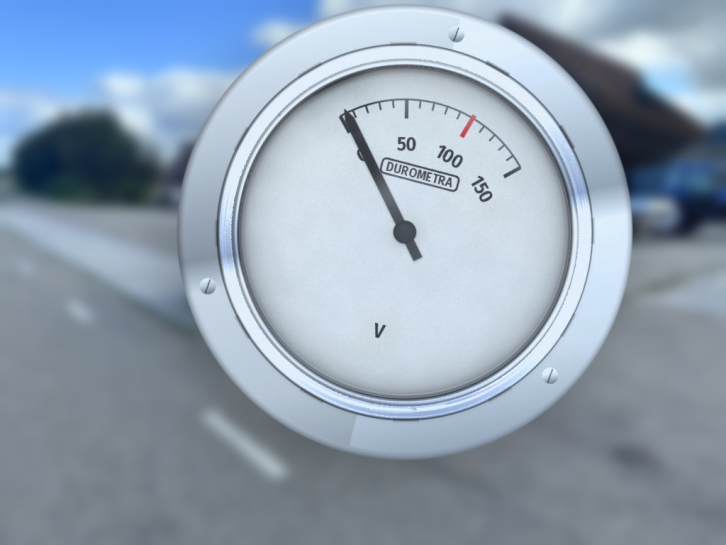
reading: 5 (V)
